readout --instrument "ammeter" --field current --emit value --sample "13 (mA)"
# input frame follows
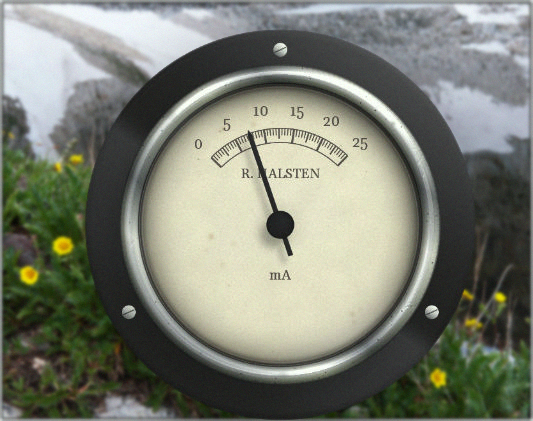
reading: 7.5 (mA)
